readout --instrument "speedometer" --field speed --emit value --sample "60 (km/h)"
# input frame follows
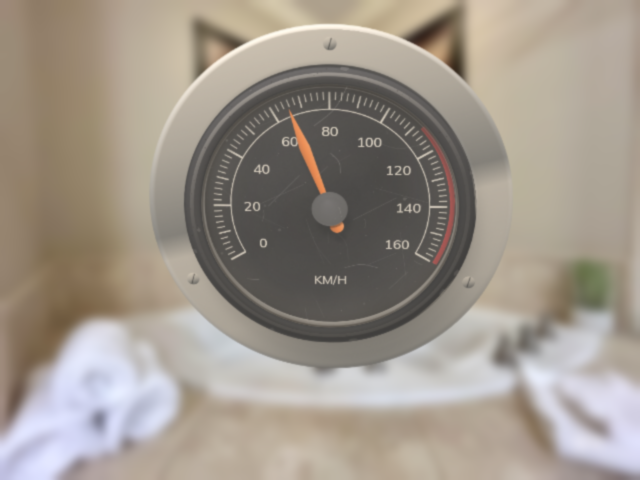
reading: 66 (km/h)
